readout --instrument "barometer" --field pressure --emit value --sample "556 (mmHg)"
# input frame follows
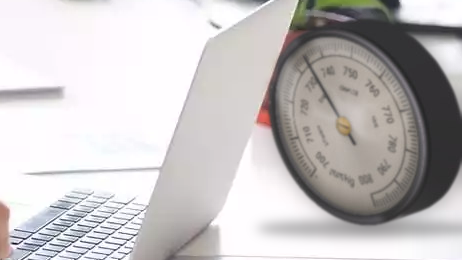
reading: 735 (mmHg)
